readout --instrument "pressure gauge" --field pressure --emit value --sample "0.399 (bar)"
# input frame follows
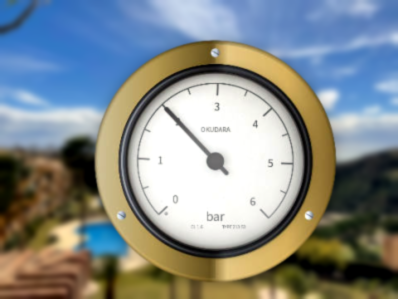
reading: 2 (bar)
